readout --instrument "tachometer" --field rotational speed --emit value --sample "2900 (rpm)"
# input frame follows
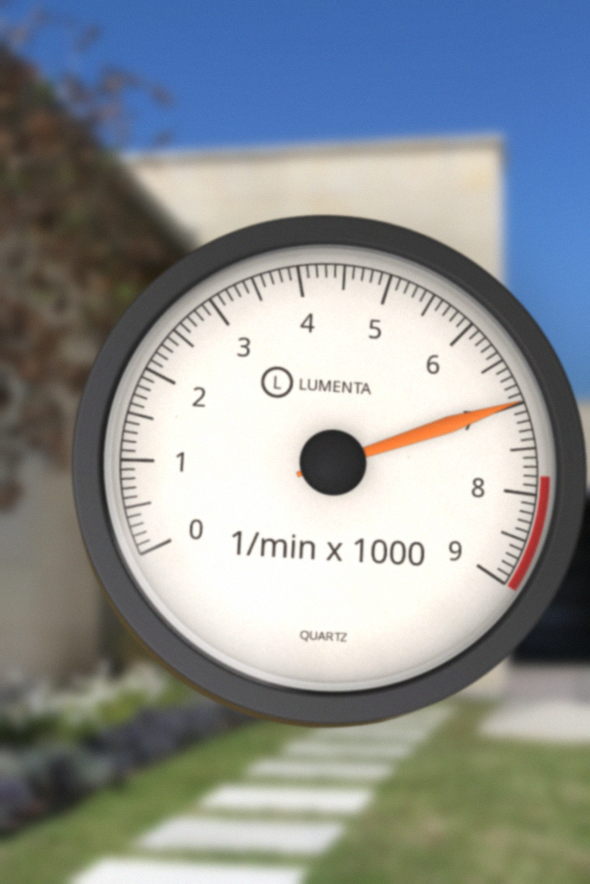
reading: 7000 (rpm)
